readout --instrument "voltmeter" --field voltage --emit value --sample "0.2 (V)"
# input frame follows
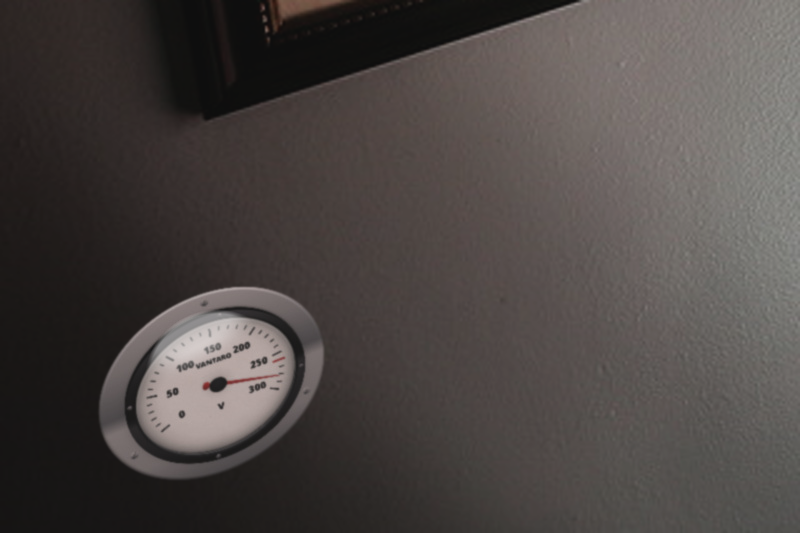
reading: 280 (V)
